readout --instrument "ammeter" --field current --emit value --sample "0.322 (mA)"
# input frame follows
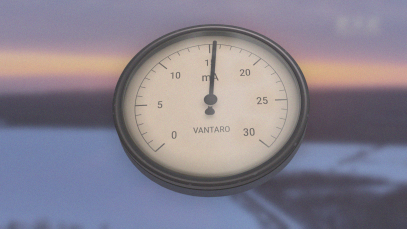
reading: 15.5 (mA)
